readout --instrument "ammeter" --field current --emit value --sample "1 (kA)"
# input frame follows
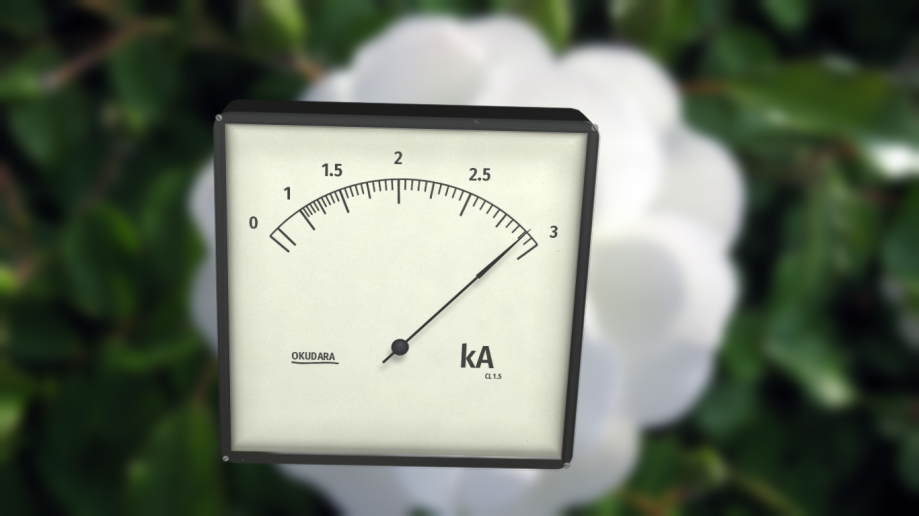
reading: 2.9 (kA)
